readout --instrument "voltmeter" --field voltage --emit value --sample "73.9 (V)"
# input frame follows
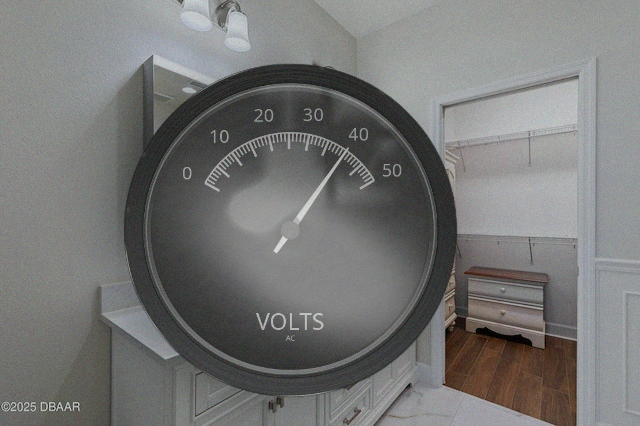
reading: 40 (V)
